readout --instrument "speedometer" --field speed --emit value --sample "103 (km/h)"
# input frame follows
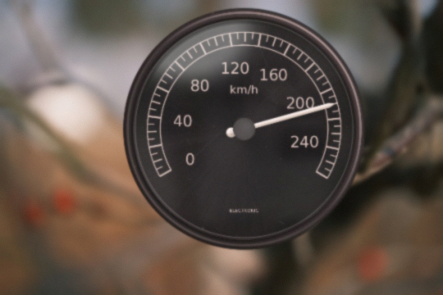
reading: 210 (km/h)
